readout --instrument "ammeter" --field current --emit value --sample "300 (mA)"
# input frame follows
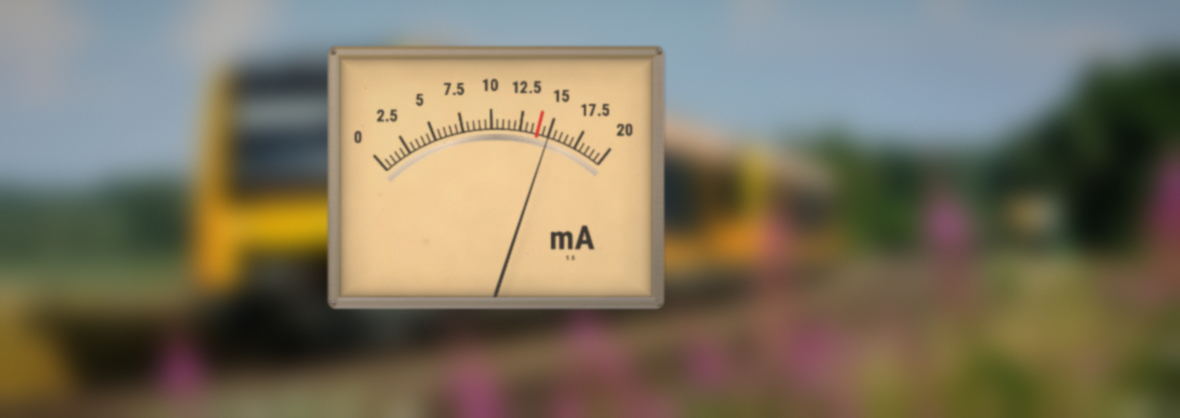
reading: 15 (mA)
